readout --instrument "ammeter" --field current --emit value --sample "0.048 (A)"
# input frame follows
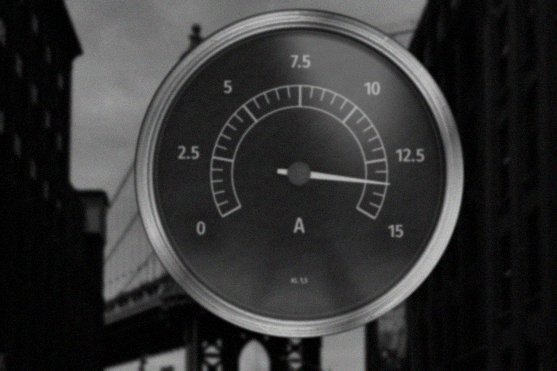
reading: 13.5 (A)
